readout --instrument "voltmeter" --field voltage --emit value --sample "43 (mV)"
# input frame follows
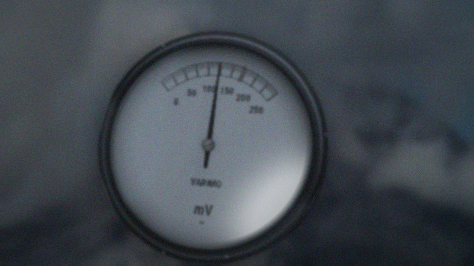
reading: 125 (mV)
